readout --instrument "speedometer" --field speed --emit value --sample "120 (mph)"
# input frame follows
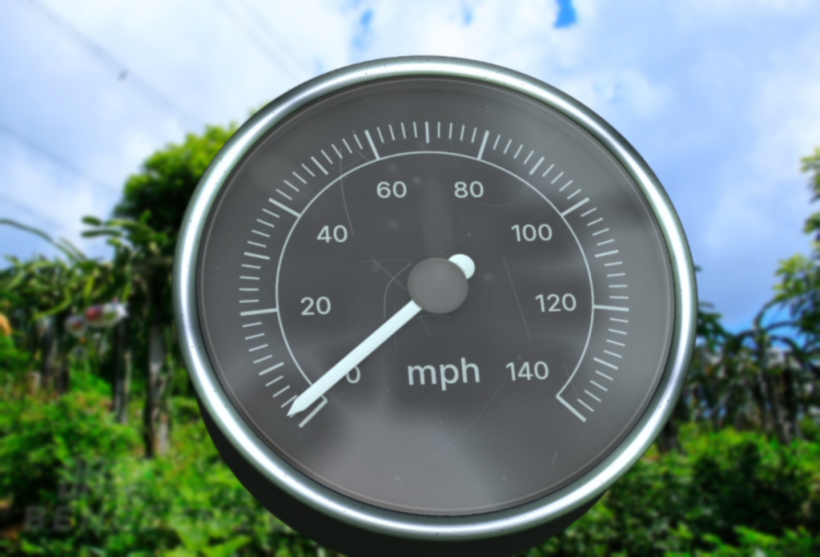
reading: 2 (mph)
